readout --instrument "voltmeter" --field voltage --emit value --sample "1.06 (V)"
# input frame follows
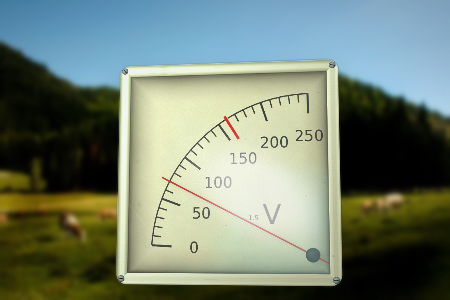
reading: 70 (V)
